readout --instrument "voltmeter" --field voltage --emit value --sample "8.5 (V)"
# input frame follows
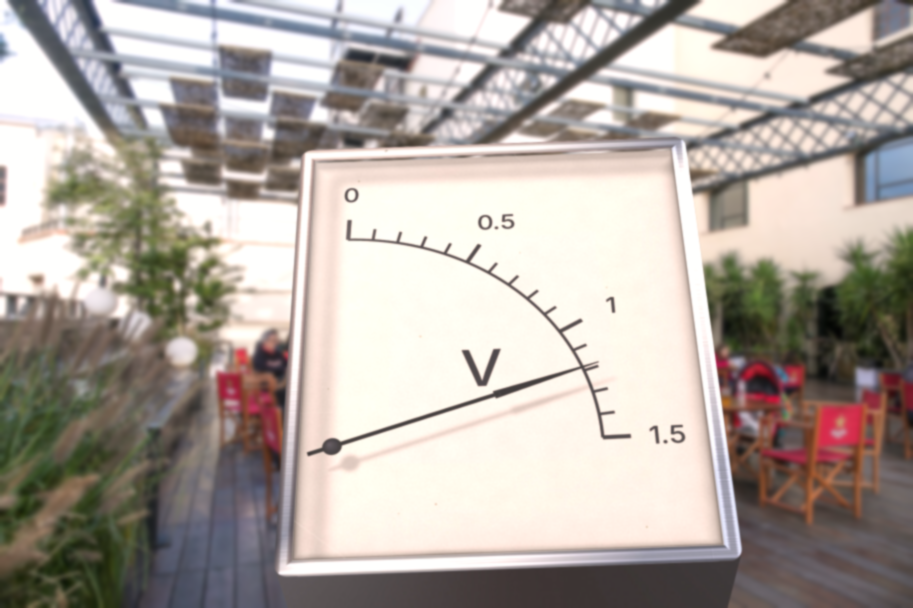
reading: 1.2 (V)
